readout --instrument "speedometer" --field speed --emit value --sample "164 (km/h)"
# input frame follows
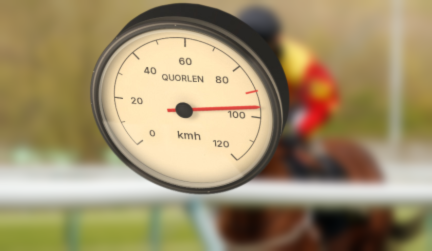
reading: 95 (km/h)
